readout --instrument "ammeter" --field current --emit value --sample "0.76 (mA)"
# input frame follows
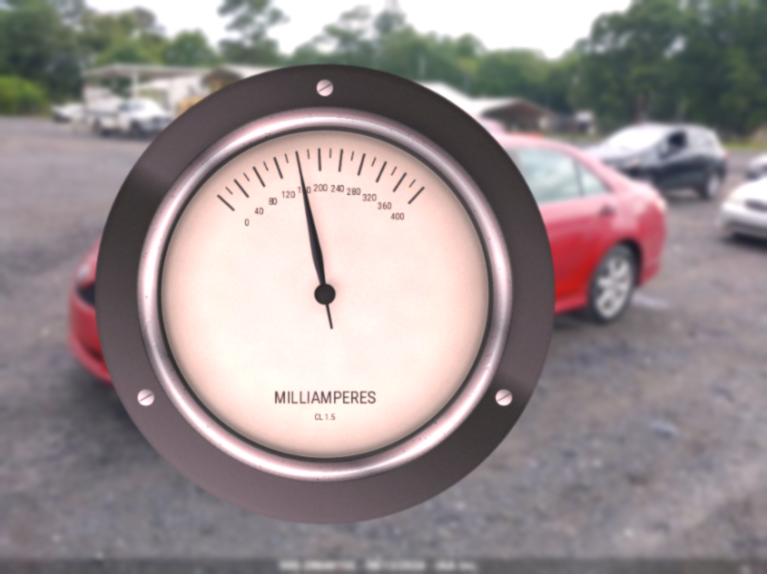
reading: 160 (mA)
